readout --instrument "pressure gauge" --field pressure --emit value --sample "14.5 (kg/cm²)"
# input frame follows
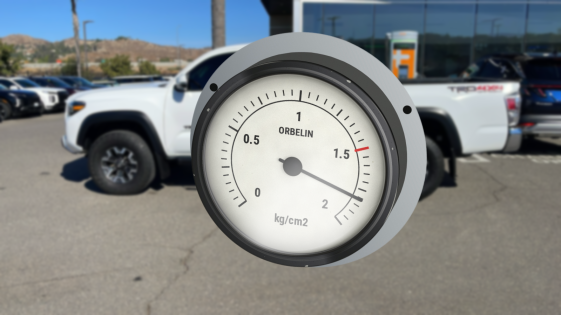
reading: 1.8 (kg/cm²)
